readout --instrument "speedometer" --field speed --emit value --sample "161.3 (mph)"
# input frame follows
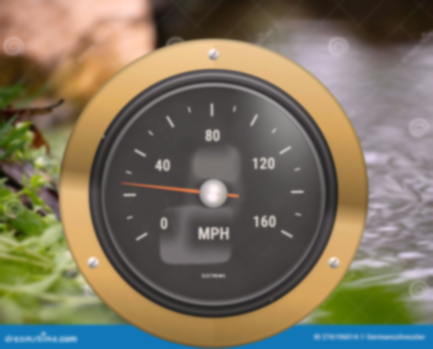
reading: 25 (mph)
